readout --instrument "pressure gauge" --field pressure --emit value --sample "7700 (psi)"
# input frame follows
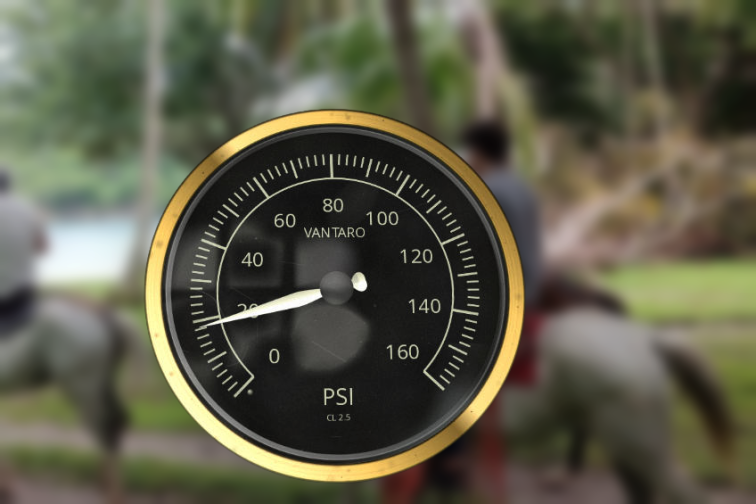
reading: 18 (psi)
